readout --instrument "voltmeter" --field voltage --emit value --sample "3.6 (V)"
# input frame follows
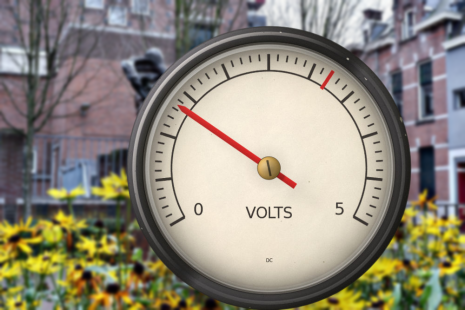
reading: 1.35 (V)
